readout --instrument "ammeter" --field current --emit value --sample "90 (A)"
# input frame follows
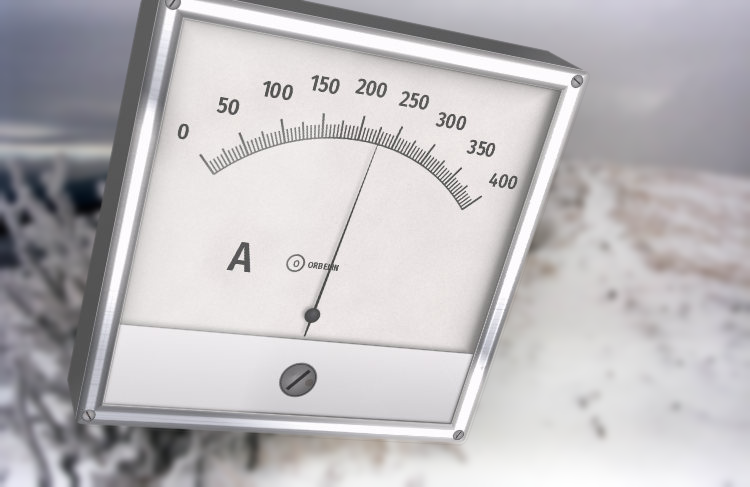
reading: 225 (A)
